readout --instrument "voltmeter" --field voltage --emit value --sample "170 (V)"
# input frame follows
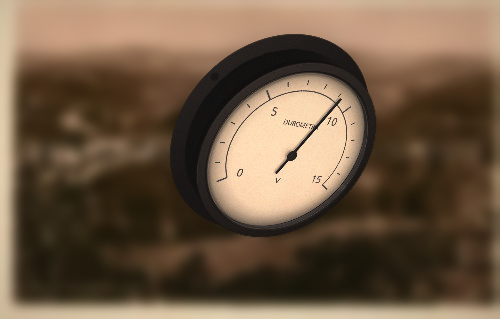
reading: 9 (V)
